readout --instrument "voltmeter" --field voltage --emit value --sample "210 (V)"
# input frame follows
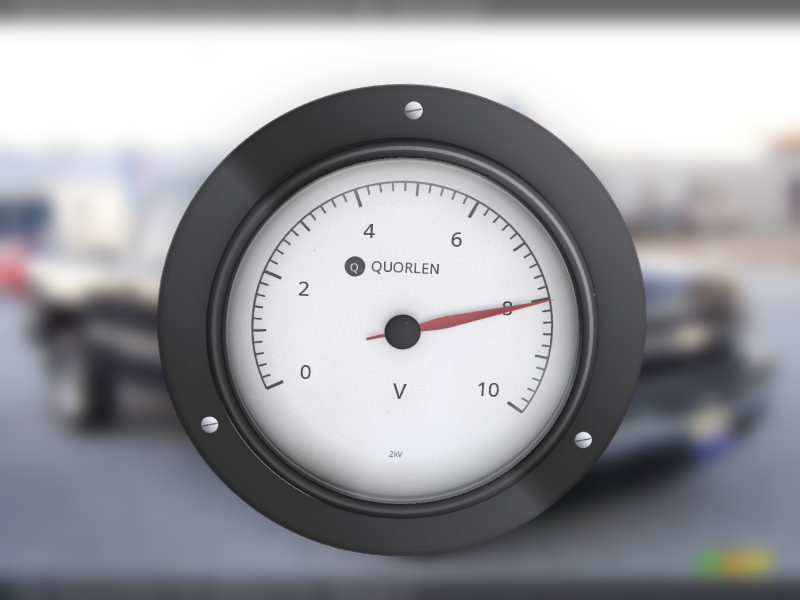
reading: 8 (V)
